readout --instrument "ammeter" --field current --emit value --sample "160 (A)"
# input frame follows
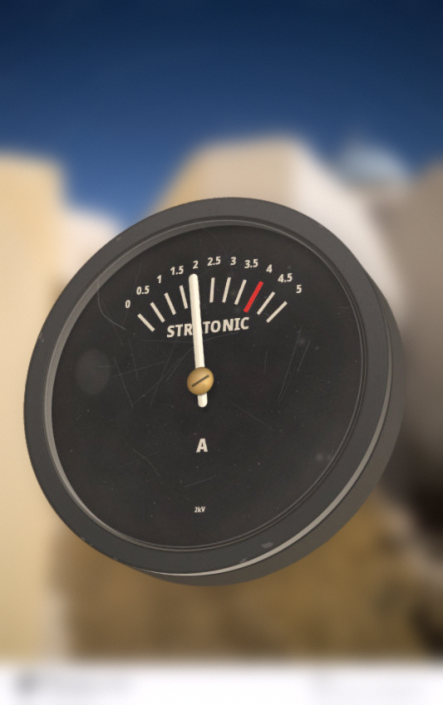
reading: 2 (A)
